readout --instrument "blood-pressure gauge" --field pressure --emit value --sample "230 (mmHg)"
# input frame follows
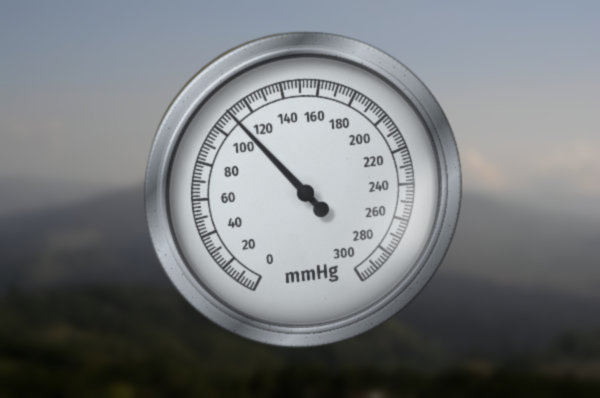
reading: 110 (mmHg)
